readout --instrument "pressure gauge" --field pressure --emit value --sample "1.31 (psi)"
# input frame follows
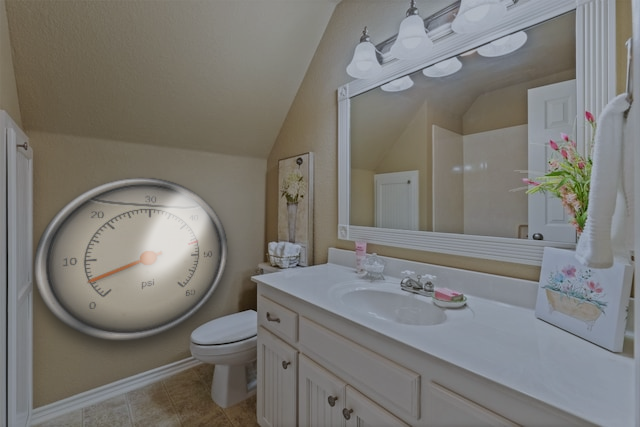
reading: 5 (psi)
